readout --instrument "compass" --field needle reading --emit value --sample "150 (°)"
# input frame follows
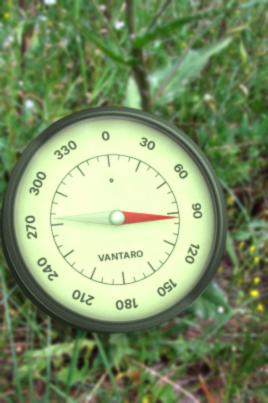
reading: 95 (°)
